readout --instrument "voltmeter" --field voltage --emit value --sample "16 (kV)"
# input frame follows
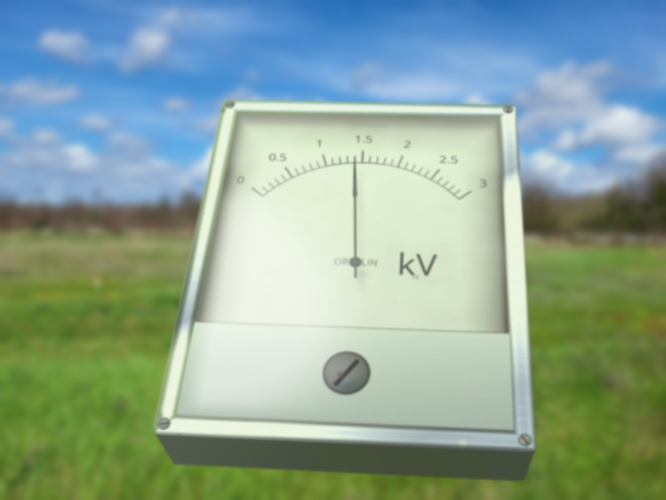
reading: 1.4 (kV)
